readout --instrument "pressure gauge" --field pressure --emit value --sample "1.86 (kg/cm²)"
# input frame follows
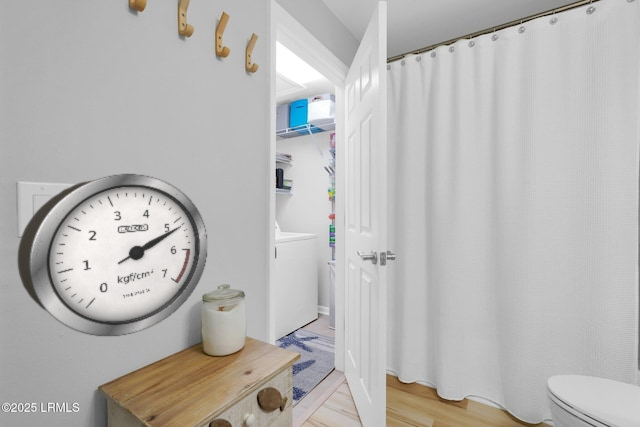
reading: 5.2 (kg/cm²)
